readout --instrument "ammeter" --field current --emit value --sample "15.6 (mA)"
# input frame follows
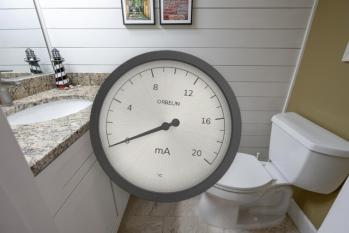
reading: 0 (mA)
